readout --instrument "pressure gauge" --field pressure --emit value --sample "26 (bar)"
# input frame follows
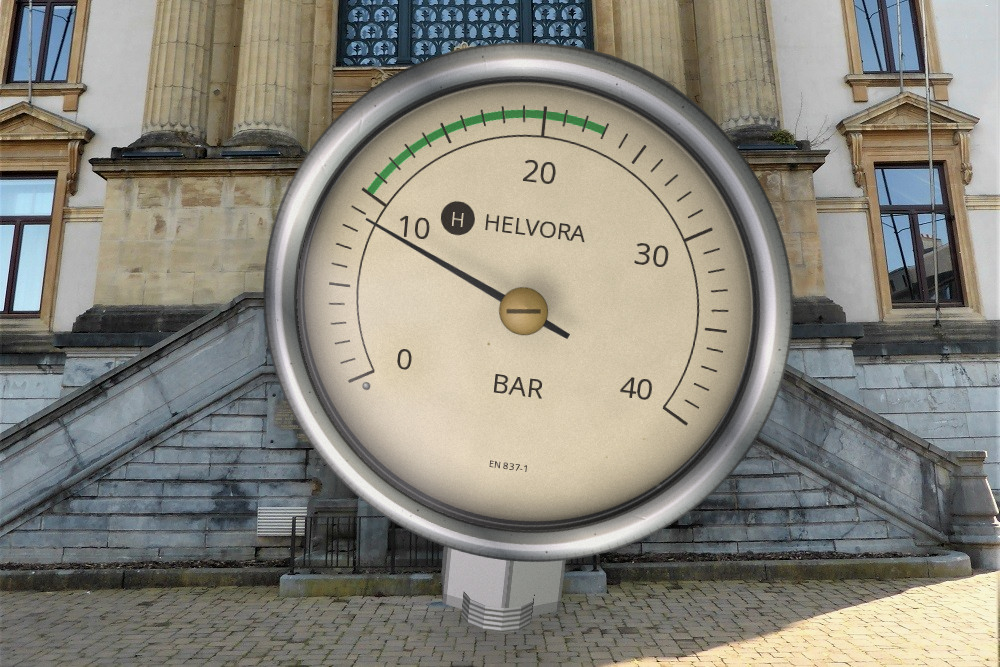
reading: 9 (bar)
